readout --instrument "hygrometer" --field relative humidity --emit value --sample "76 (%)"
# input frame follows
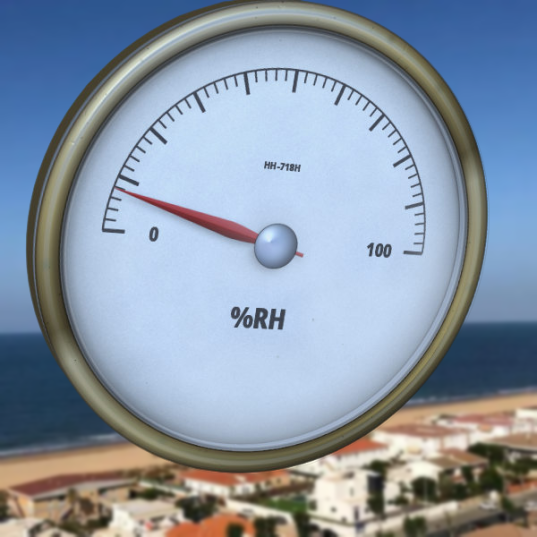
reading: 8 (%)
